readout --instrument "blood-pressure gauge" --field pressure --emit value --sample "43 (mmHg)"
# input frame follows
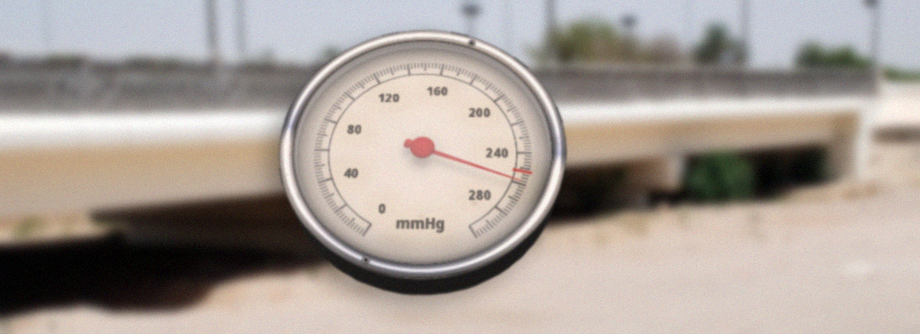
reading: 260 (mmHg)
